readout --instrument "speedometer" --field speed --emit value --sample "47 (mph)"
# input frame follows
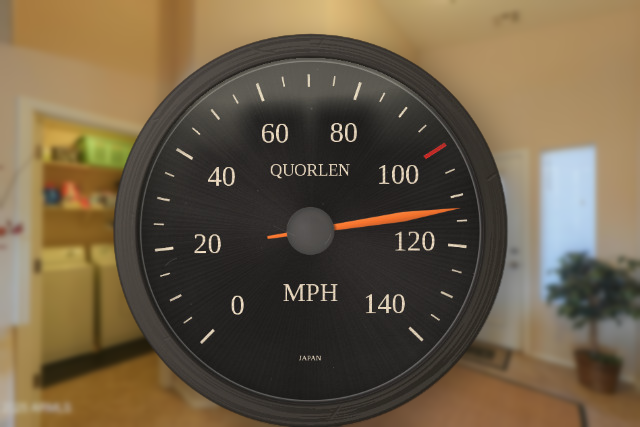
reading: 112.5 (mph)
